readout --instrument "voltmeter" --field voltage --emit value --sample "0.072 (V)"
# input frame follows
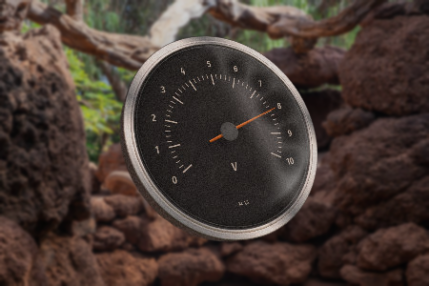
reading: 8 (V)
